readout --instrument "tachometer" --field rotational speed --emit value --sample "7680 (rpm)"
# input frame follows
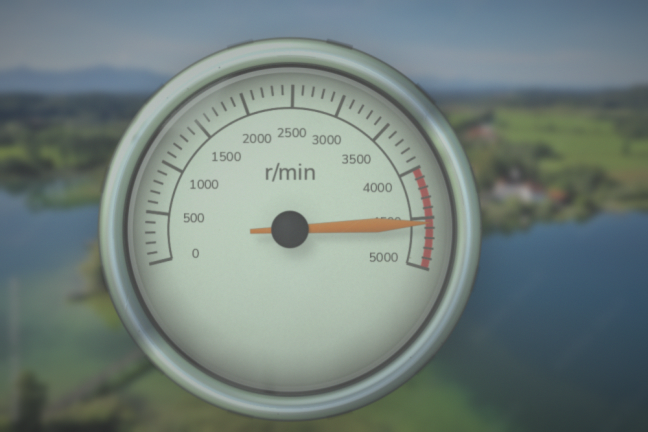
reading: 4550 (rpm)
